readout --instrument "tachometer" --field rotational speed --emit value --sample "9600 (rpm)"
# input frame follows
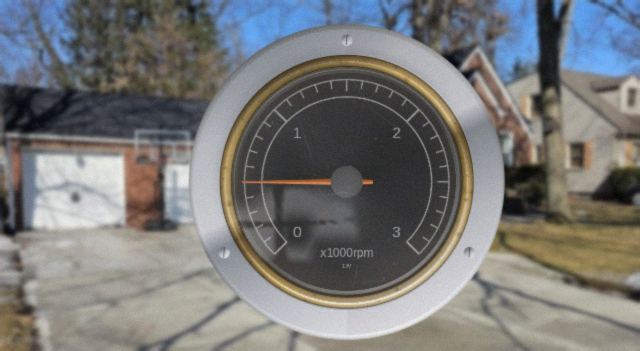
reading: 500 (rpm)
